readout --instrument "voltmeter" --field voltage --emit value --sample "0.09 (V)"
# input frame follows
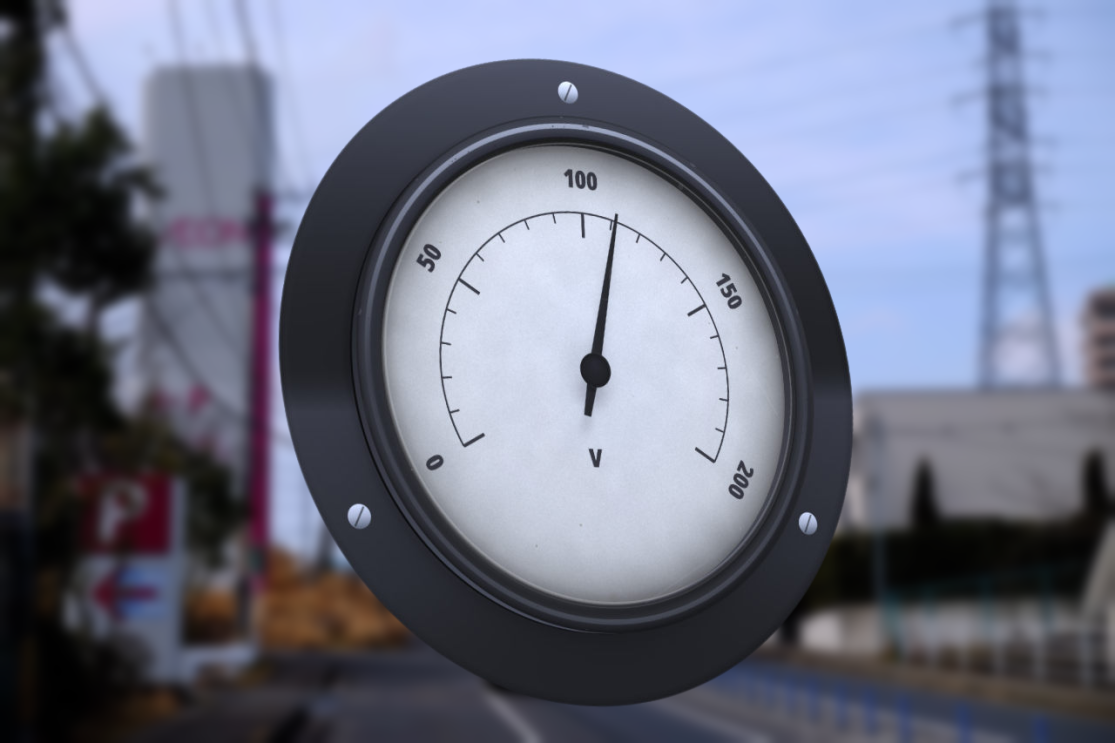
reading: 110 (V)
